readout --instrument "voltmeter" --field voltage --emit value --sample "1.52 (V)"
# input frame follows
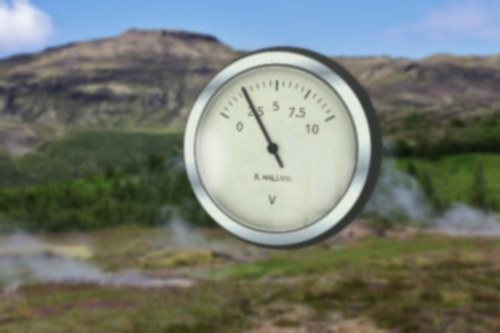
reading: 2.5 (V)
